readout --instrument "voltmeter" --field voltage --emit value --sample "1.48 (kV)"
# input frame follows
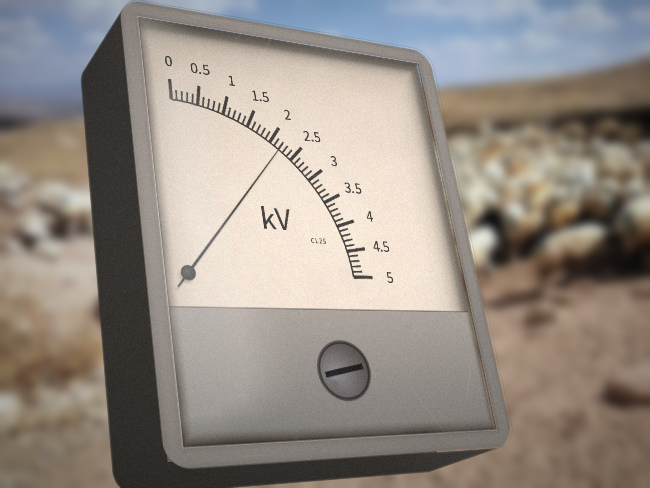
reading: 2.2 (kV)
